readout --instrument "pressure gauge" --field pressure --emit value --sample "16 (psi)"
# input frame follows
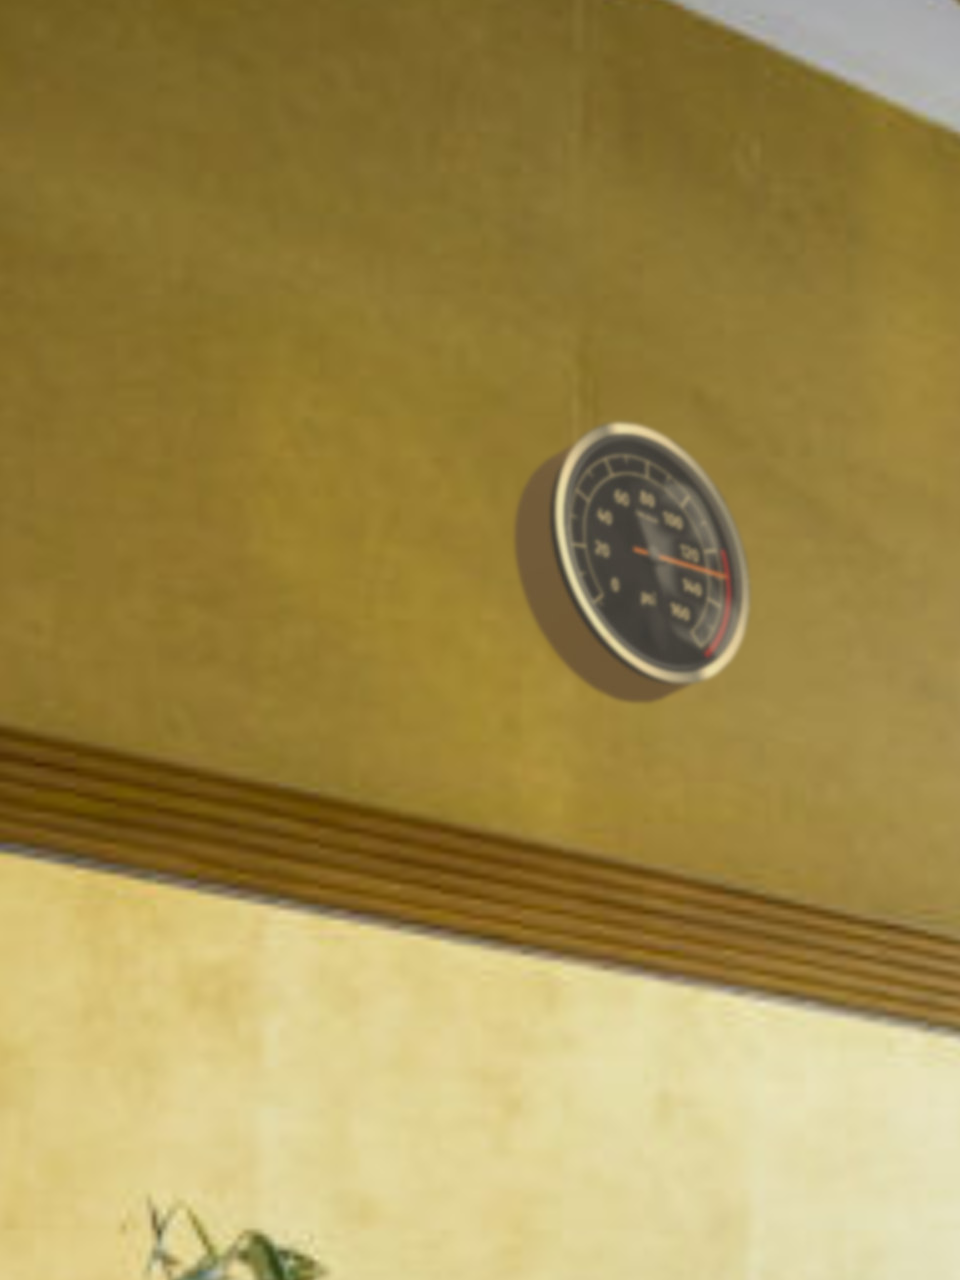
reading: 130 (psi)
